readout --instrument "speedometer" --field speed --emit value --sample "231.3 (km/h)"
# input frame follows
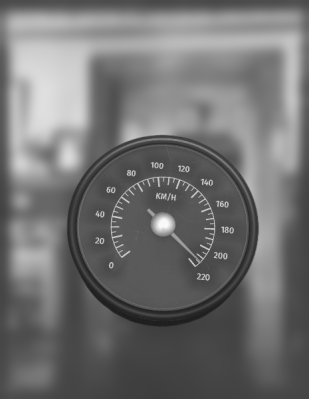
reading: 215 (km/h)
